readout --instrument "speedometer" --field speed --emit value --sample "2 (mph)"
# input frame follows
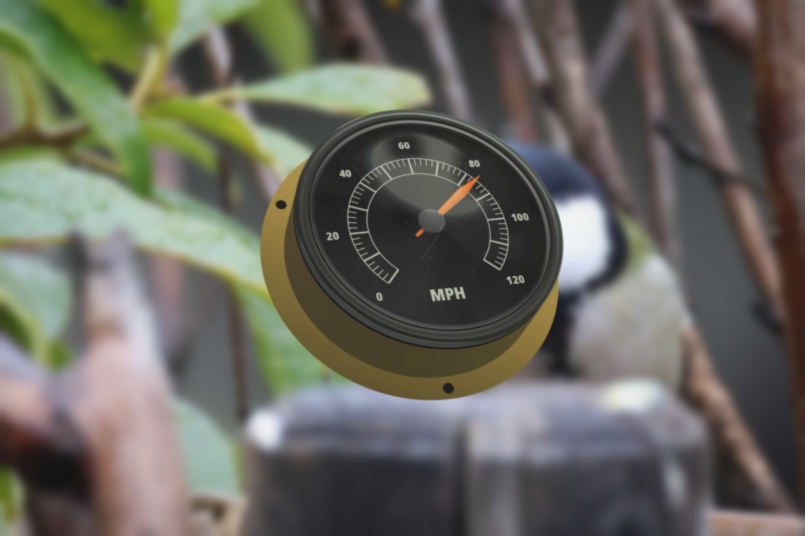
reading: 84 (mph)
